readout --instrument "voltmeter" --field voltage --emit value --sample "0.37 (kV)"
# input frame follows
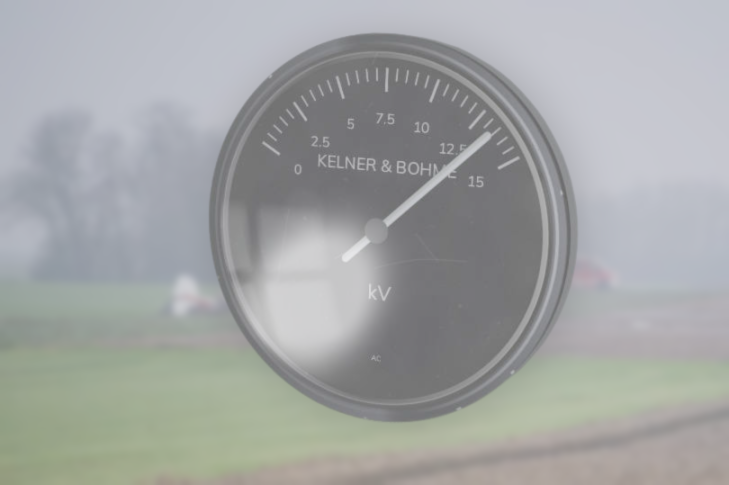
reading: 13.5 (kV)
